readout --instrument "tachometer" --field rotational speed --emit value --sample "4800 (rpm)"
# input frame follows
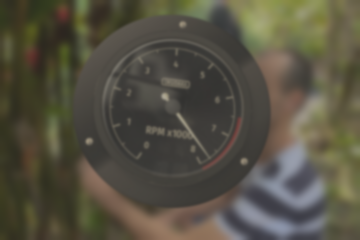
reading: 7750 (rpm)
